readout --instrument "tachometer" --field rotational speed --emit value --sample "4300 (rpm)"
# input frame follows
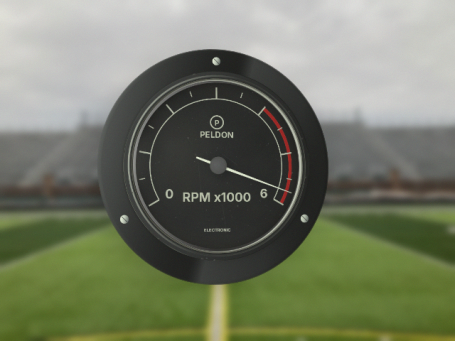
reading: 5750 (rpm)
